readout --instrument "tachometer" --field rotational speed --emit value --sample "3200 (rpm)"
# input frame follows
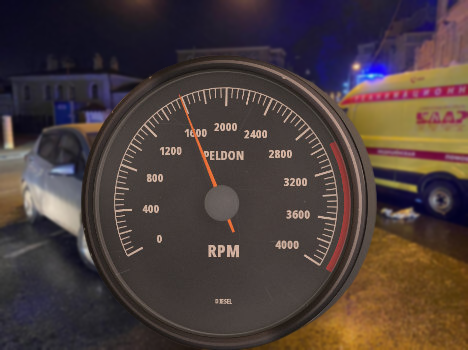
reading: 1600 (rpm)
